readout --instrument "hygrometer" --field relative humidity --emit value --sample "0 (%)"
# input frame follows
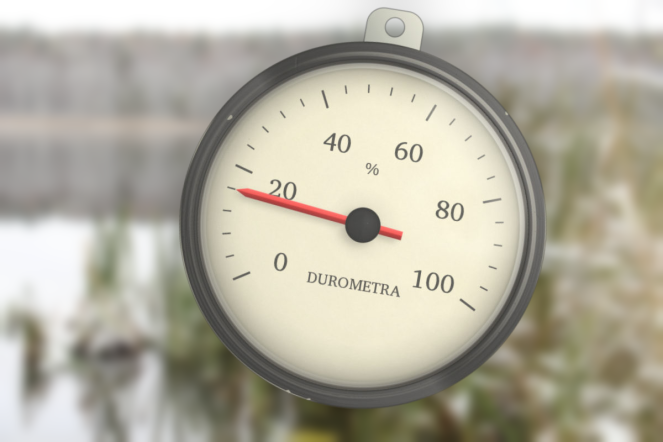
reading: 16 (%)
